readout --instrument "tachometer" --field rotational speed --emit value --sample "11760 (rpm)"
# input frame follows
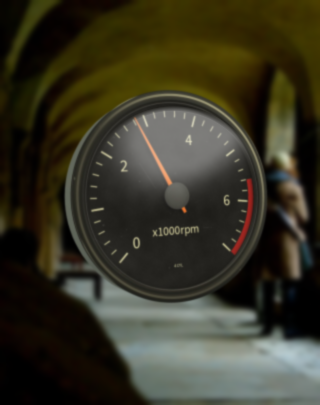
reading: 2800 (rpm)
